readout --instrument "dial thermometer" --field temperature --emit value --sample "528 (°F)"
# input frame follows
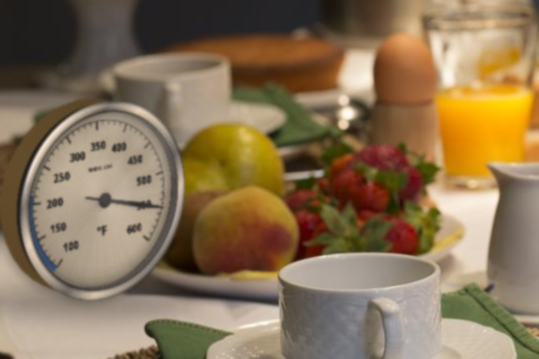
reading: 550 (°F)
